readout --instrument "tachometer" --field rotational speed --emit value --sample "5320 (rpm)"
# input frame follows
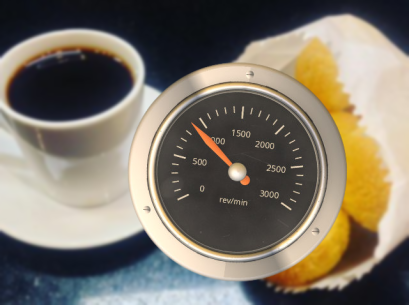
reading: 900 (rpm)
